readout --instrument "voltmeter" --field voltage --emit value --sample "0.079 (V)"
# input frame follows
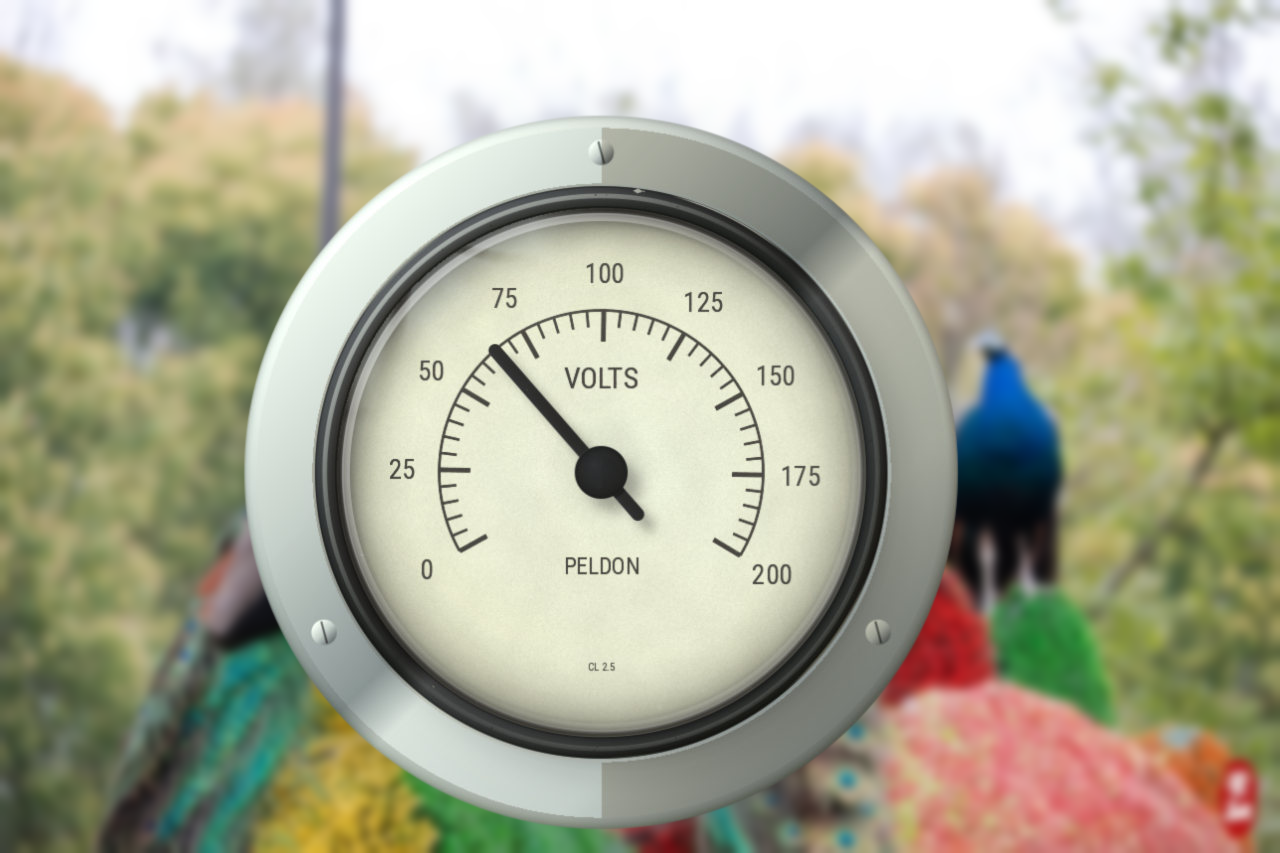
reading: 65 (V)
